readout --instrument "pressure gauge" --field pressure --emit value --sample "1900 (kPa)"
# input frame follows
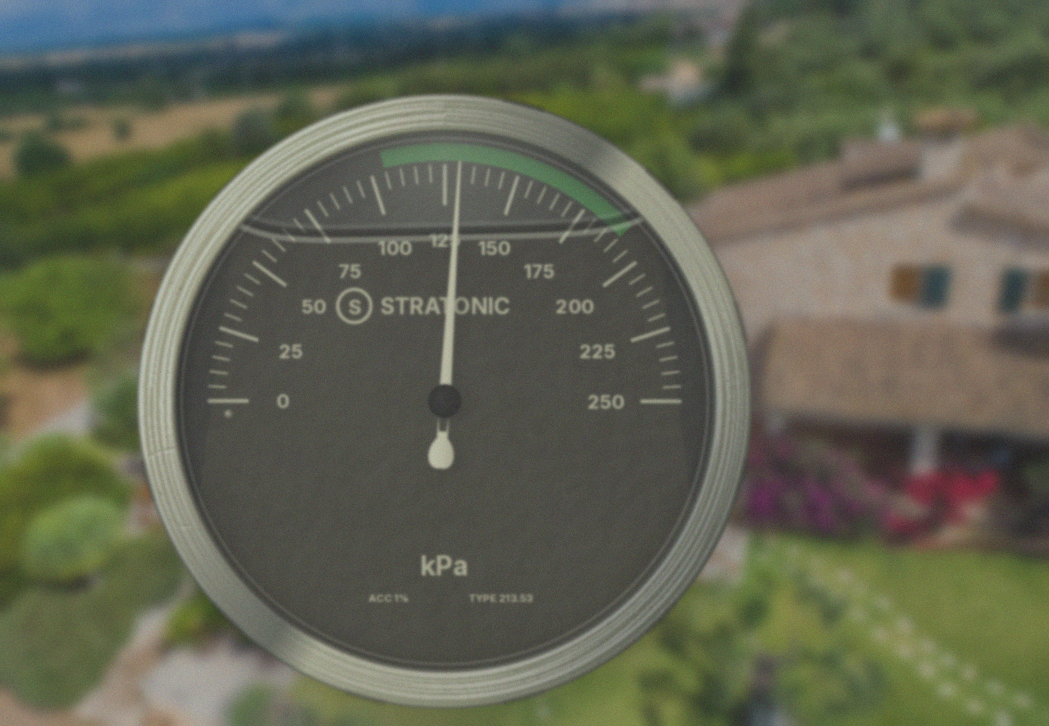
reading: 130 (kPa)
